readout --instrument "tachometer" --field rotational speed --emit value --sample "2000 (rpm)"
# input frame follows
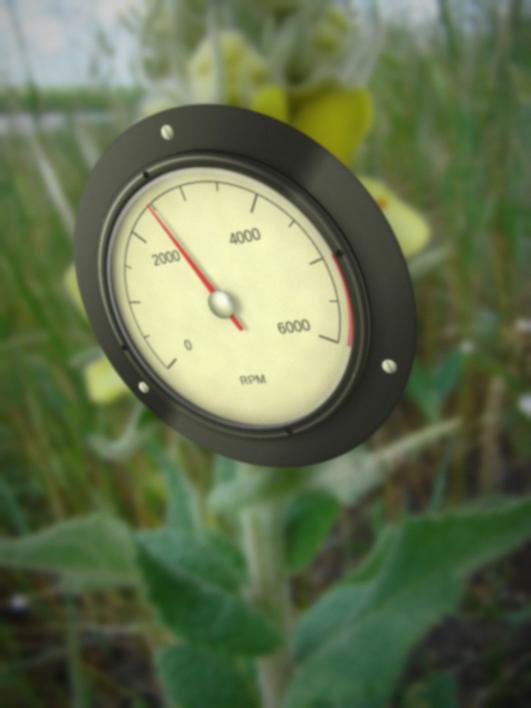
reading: 2500 (rpm)
